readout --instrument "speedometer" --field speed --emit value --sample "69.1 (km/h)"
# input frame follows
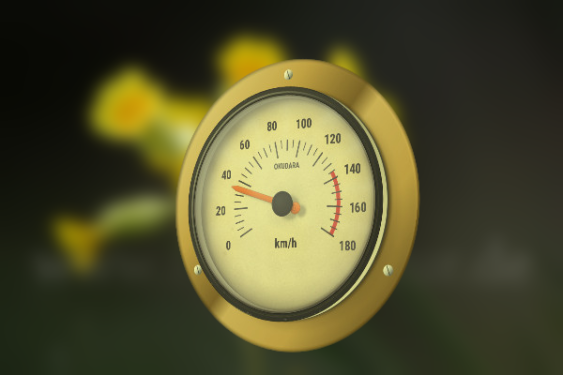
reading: 35 (km/h)
